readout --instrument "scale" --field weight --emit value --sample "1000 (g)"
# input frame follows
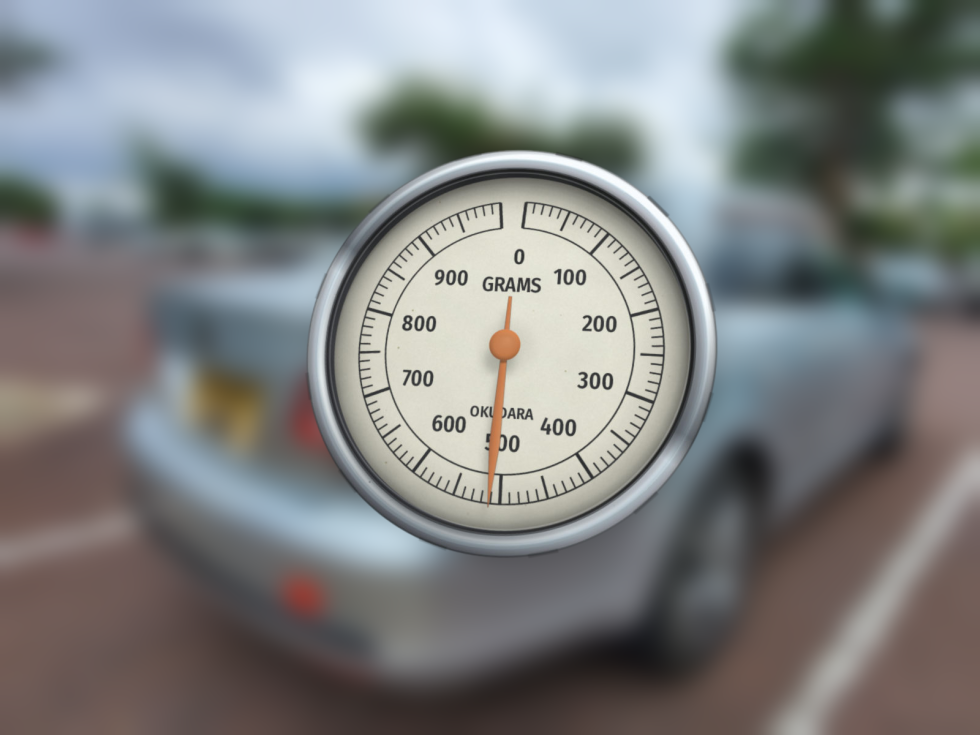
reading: 510 (g)
